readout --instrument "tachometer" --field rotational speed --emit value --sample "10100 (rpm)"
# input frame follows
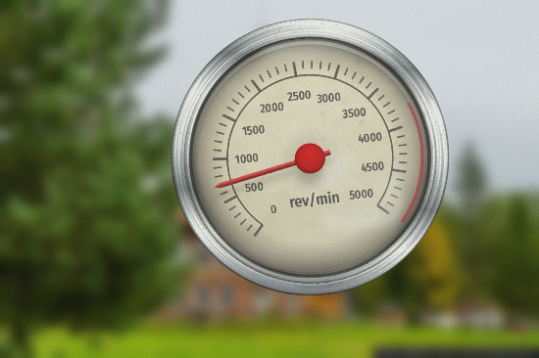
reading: 700 (rpm)
